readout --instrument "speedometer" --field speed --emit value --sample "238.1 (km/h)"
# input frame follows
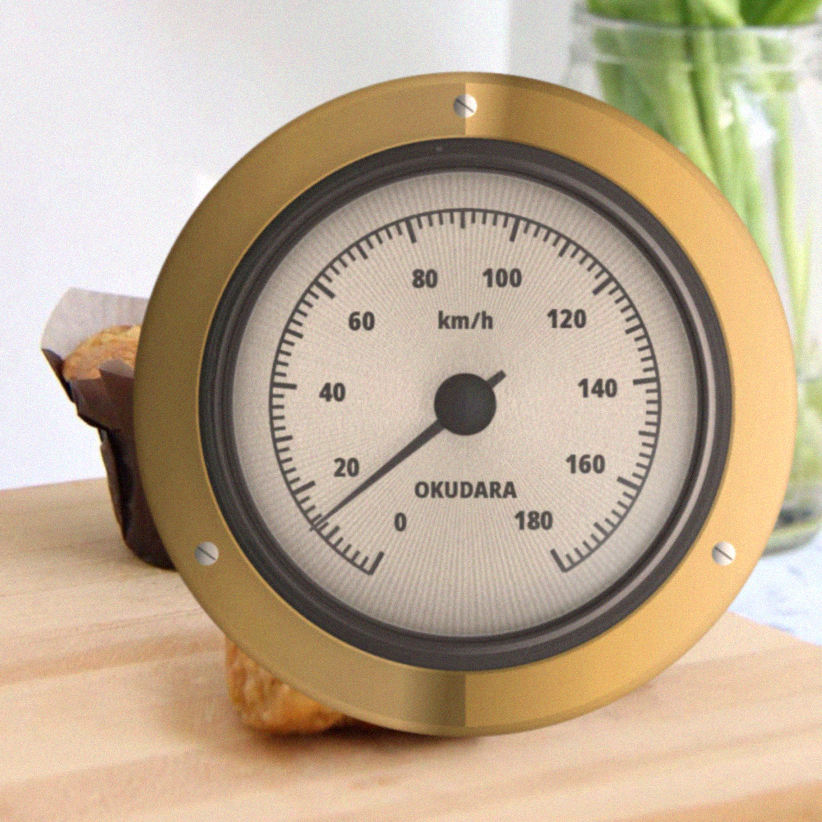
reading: 13 (km/h)
